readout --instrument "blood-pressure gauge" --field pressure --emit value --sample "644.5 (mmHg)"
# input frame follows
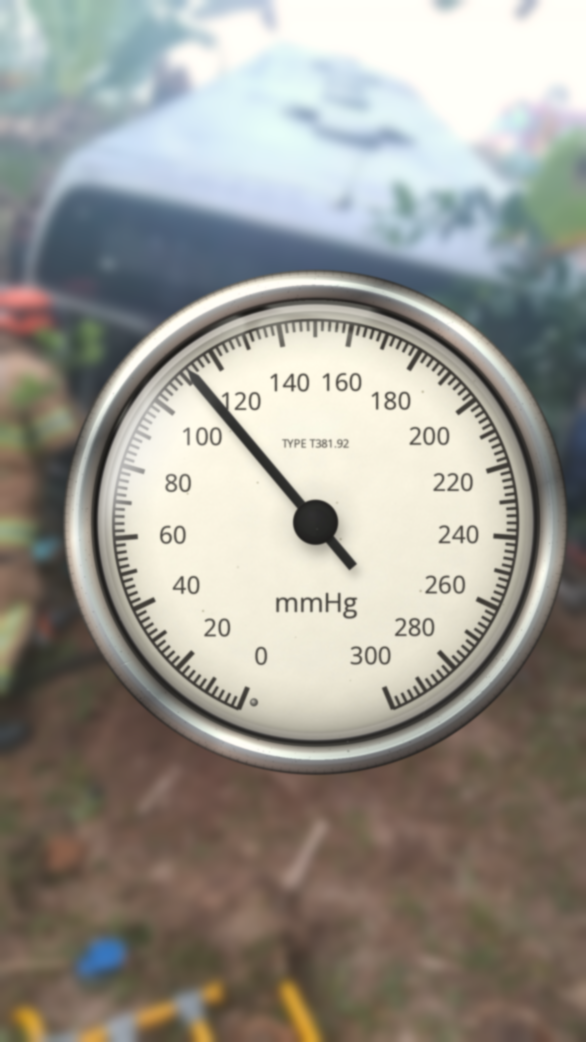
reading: 112 (mmHg)
